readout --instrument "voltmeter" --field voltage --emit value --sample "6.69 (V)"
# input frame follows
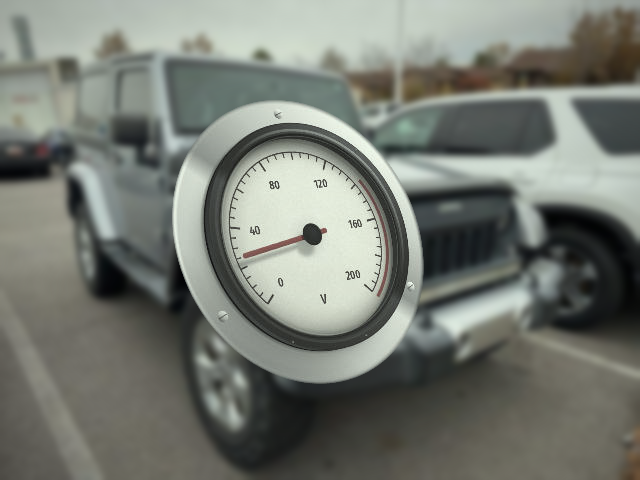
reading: 25 (V)
